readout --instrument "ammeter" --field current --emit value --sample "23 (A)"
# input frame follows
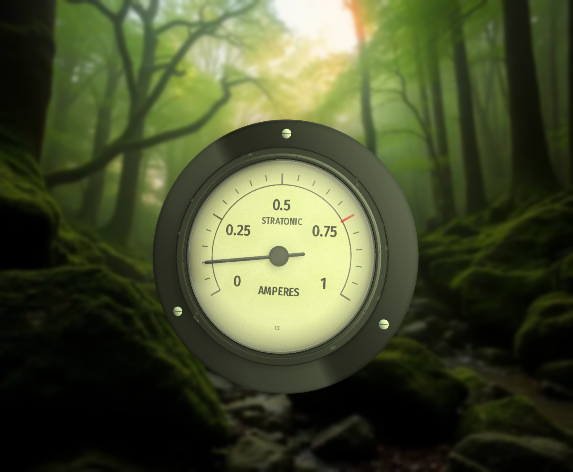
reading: 0.1 (A)
